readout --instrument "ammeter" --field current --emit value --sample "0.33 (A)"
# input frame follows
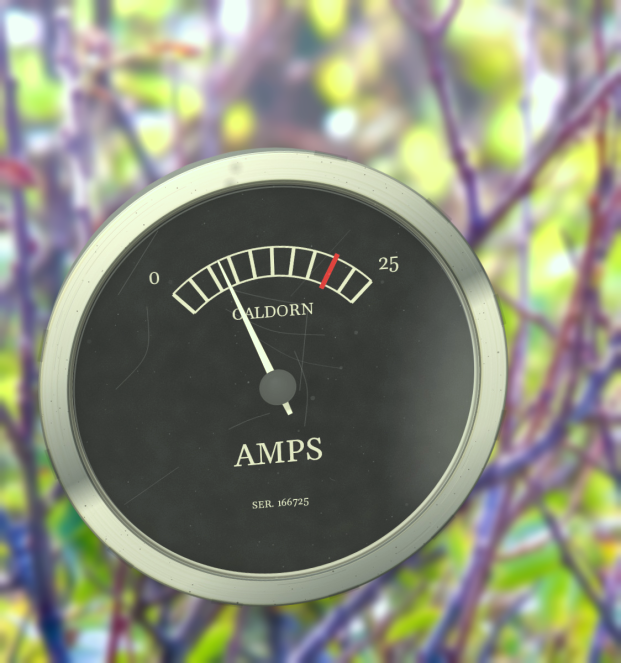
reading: 6.25 (A)
